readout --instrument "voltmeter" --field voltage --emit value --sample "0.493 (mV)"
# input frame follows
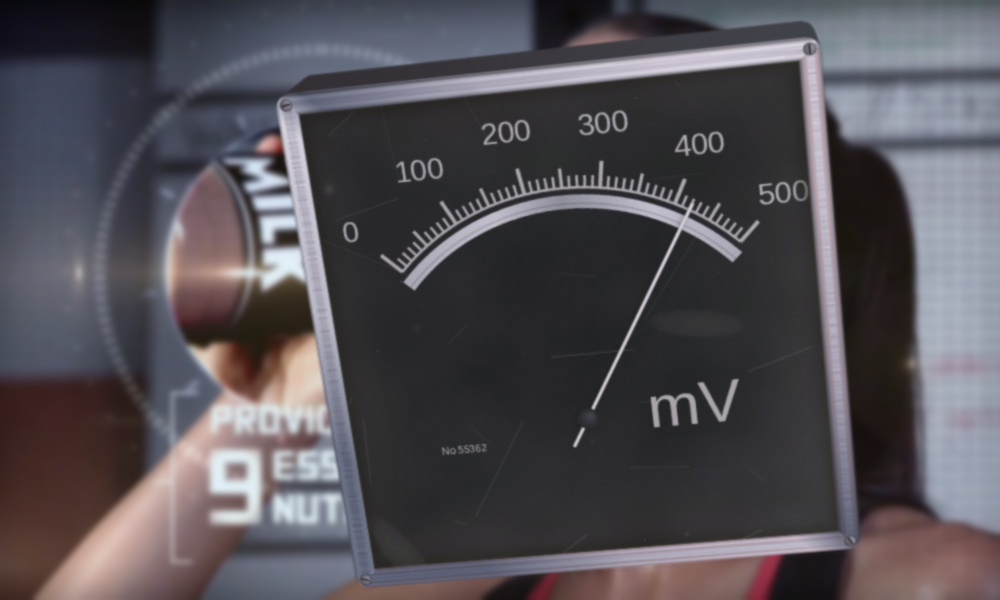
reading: 420 (mV)
